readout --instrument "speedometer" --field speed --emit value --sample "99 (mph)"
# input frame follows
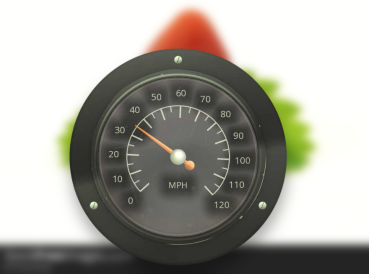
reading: 35 (mph)
